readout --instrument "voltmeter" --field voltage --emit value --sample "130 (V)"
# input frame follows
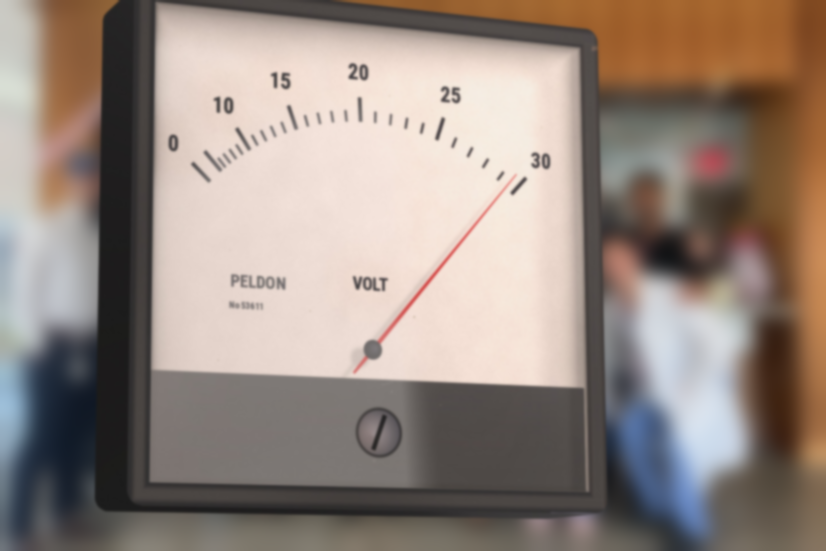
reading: 29.5 (V)
